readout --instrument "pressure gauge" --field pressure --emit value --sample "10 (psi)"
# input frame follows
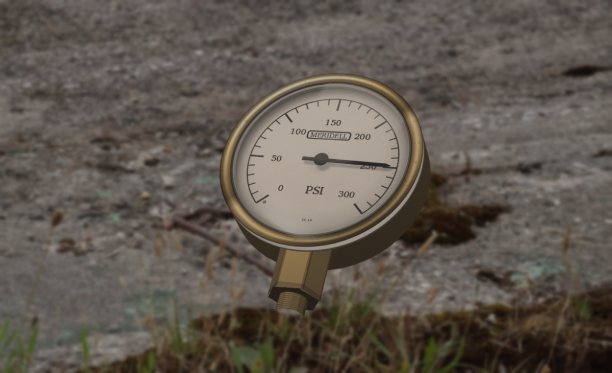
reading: 250 (psi)
